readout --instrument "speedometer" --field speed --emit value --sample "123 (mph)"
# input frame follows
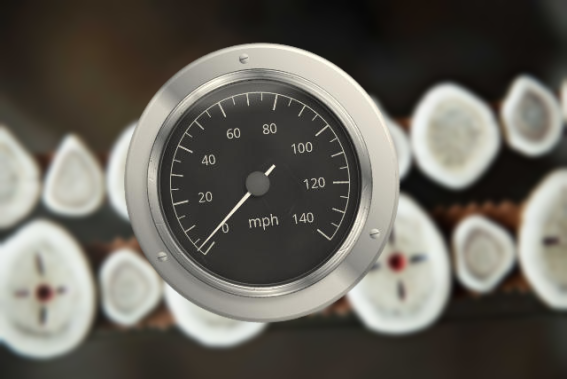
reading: 2.5 (mph)
